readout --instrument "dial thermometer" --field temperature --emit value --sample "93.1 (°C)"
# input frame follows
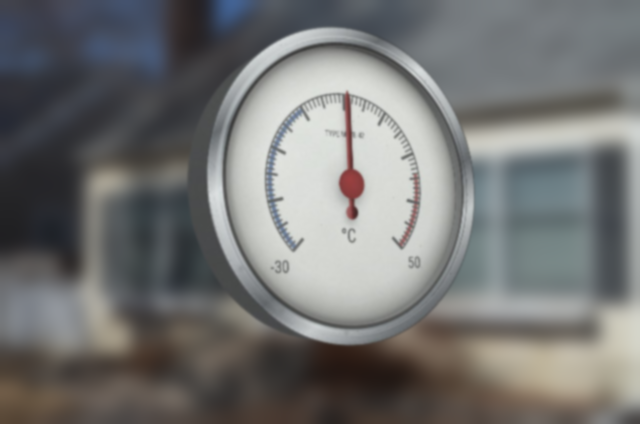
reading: 10 (°C)
